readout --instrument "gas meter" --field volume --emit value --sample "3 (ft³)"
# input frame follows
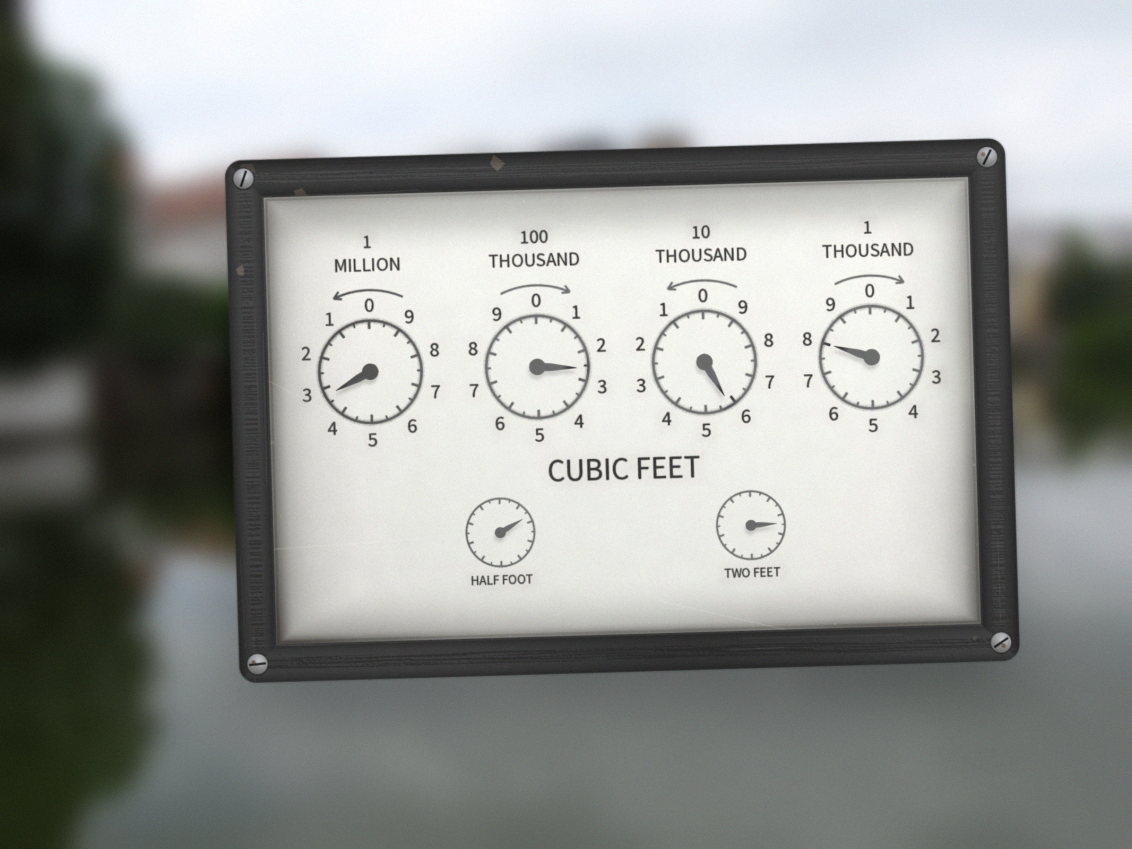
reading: 325800 (ft³)
